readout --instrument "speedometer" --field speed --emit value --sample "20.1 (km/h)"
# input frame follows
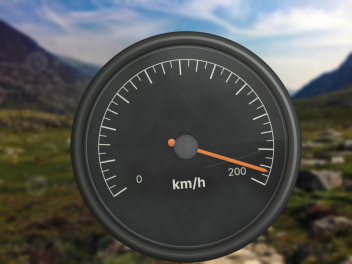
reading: 192.5 (km/h)
